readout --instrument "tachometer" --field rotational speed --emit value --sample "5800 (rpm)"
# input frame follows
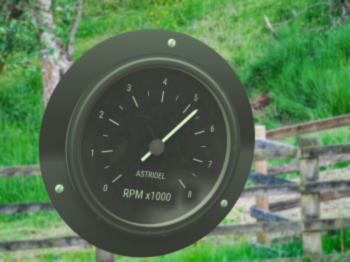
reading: 5250 (rpm)
